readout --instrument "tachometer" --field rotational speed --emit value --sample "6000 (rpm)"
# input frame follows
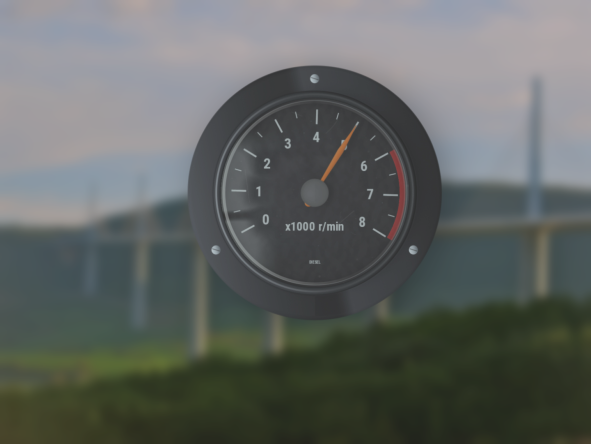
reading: 5000 (rpm)
